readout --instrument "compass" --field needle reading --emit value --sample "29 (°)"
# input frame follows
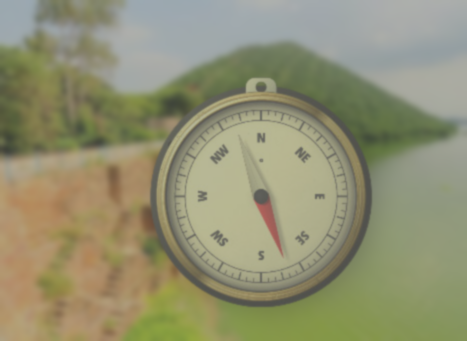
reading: 160 (°)
